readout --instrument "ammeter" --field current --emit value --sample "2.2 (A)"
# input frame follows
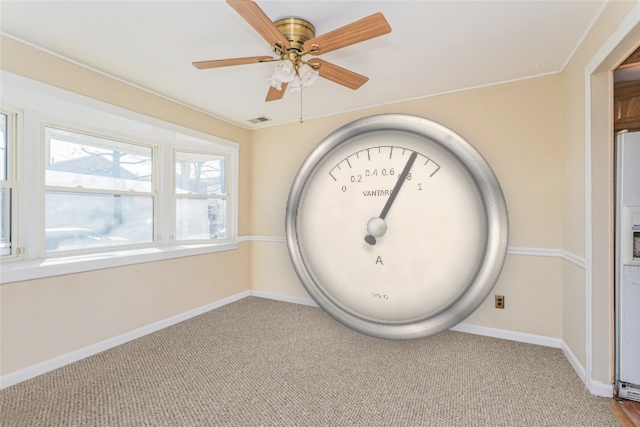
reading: 0.8 (A)
